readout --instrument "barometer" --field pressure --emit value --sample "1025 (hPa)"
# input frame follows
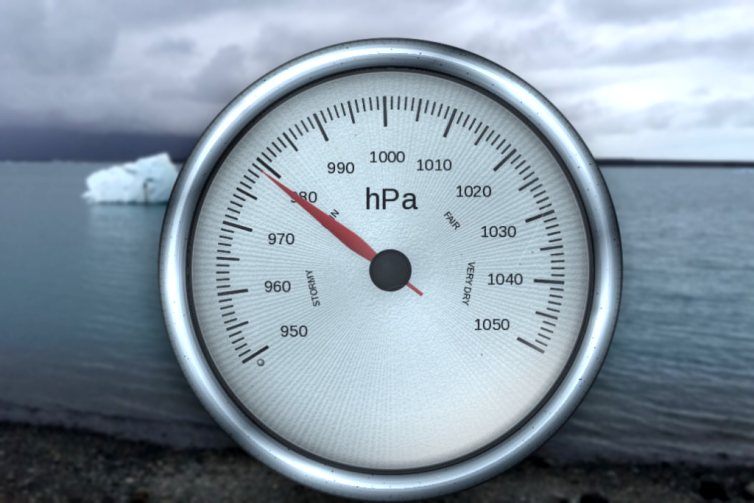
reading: 979 (hPa)
